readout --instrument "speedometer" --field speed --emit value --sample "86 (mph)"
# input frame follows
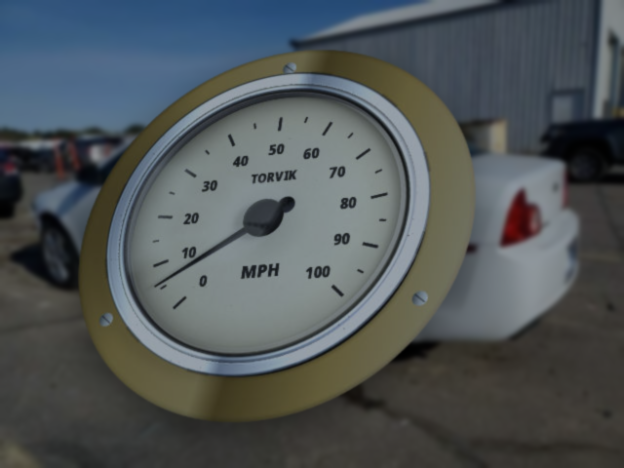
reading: 5 (mph)
